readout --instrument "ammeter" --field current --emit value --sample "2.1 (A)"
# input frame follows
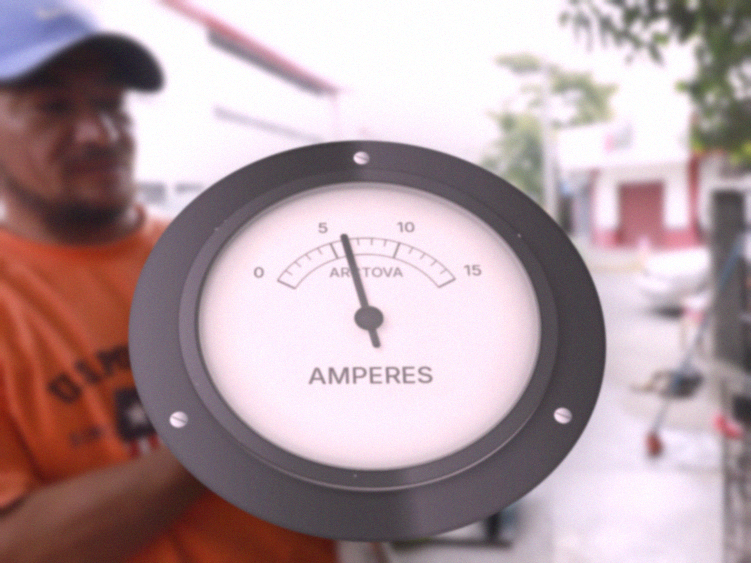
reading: 6 (A)
